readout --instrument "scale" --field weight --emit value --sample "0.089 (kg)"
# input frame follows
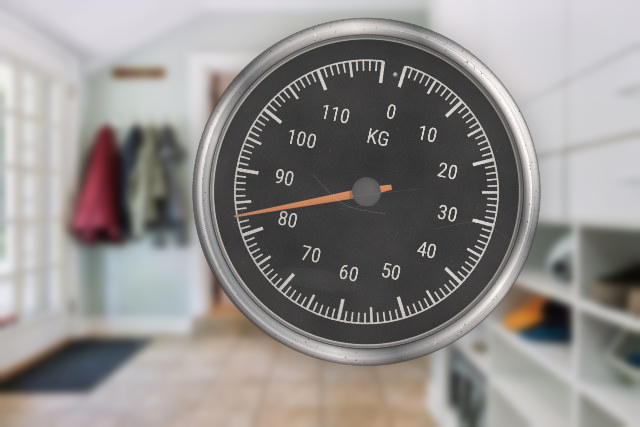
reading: 83 (kg)
